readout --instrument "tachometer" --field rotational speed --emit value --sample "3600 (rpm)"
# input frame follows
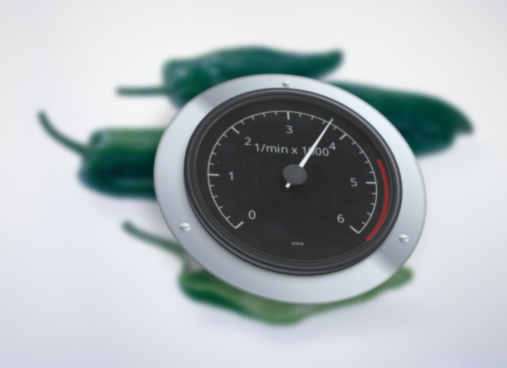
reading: 3700 (rpm)
